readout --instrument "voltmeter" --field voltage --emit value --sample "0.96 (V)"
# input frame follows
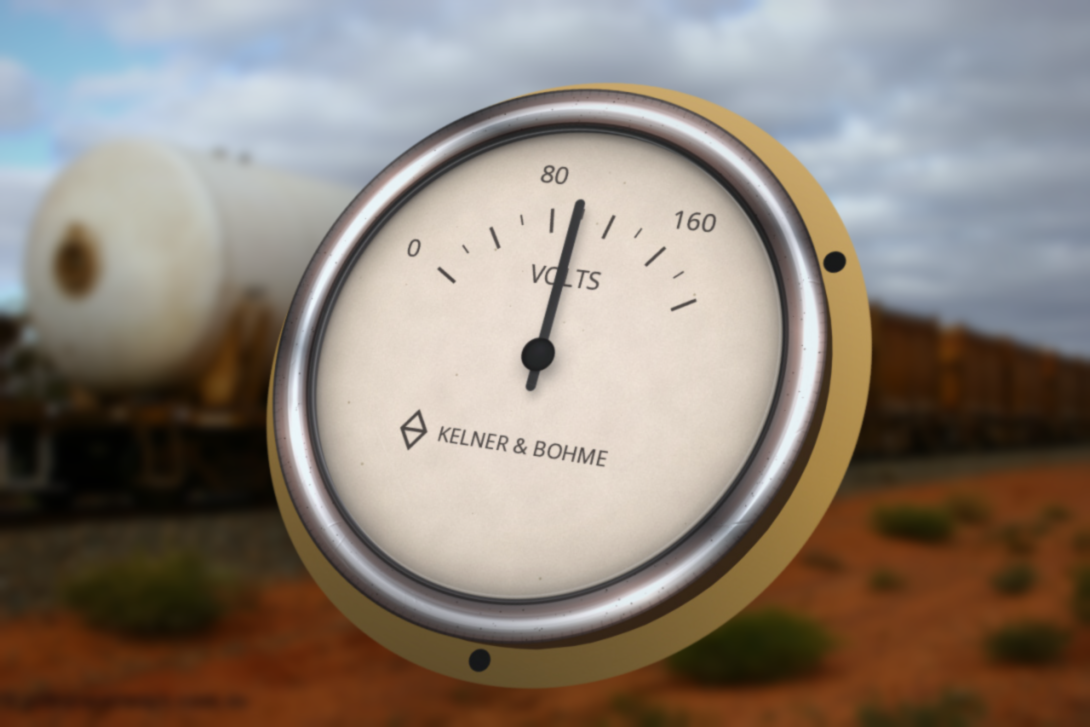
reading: 100 (V)
